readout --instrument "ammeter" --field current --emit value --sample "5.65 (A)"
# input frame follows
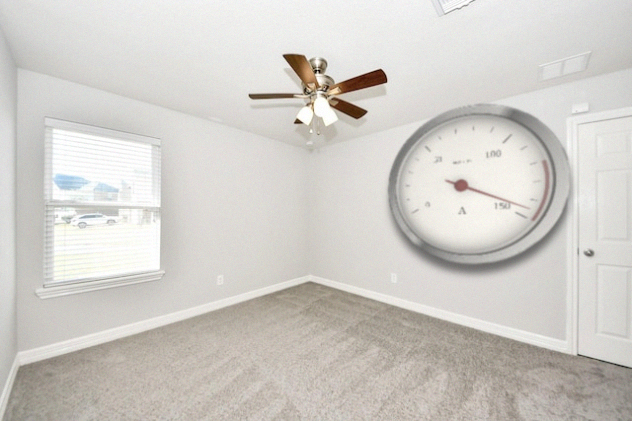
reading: 145 (A)
